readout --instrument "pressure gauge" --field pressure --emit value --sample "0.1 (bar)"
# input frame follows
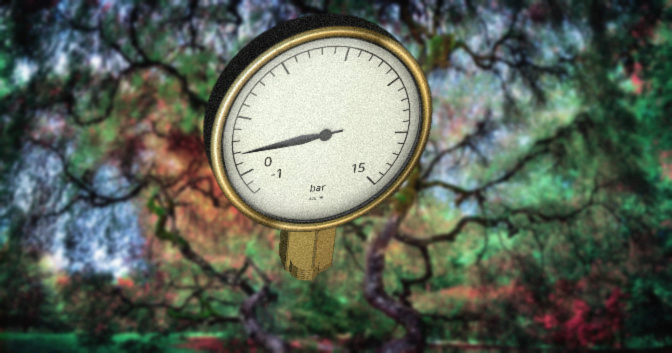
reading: 1 (bar)
